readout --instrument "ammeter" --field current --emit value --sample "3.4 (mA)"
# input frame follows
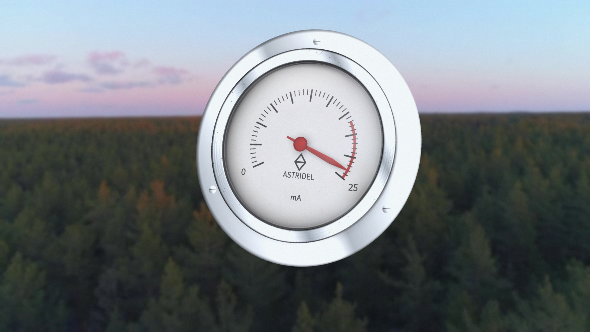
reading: 24 (mA)
